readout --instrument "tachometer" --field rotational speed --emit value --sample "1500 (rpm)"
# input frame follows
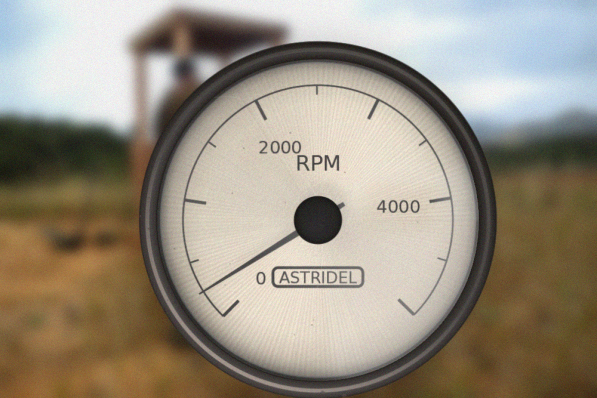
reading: 250 (rpm)
